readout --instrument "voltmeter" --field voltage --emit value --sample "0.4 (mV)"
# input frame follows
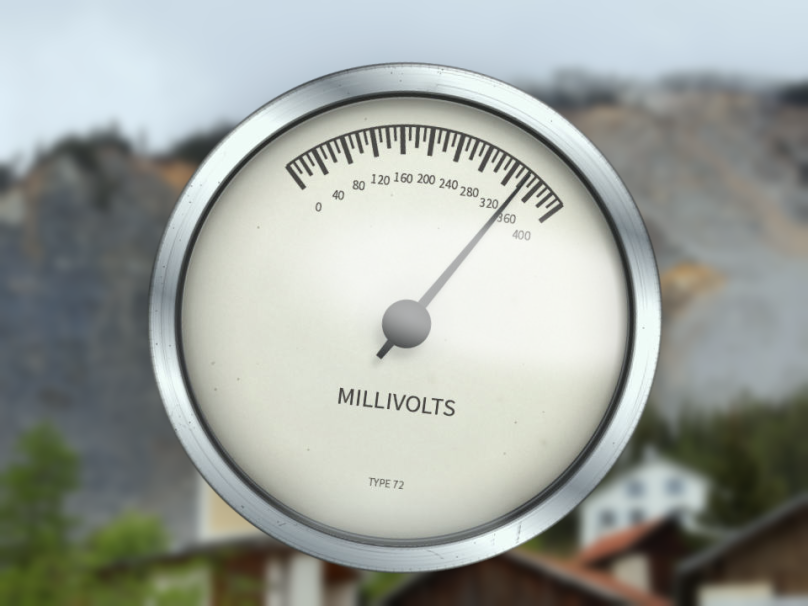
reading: 340 (mV)
